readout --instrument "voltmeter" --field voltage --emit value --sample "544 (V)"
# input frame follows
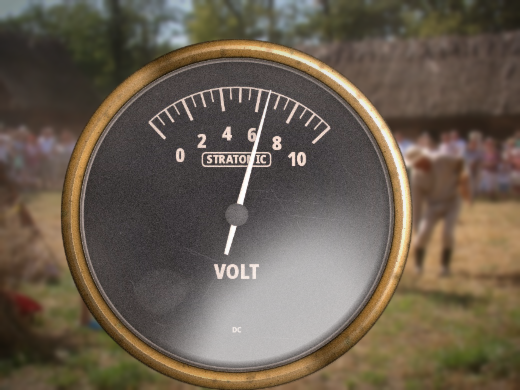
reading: 6.5 (V)
